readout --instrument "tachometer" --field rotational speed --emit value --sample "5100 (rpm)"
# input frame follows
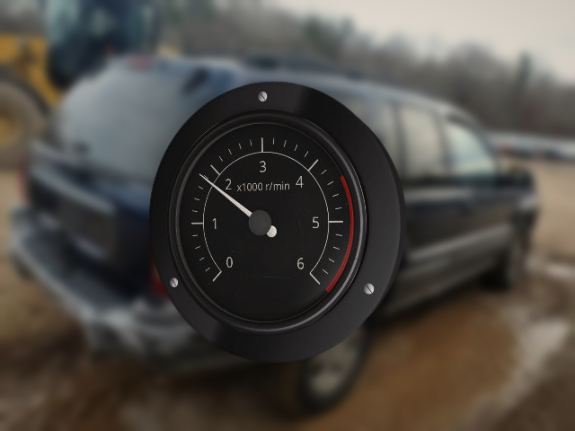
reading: 1800 (rpm)
